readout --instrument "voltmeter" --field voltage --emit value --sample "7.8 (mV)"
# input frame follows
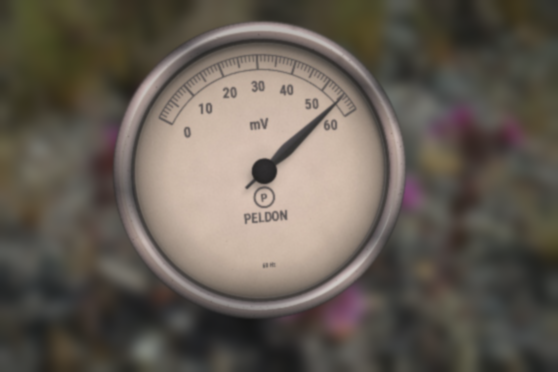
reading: 55 (mV)
